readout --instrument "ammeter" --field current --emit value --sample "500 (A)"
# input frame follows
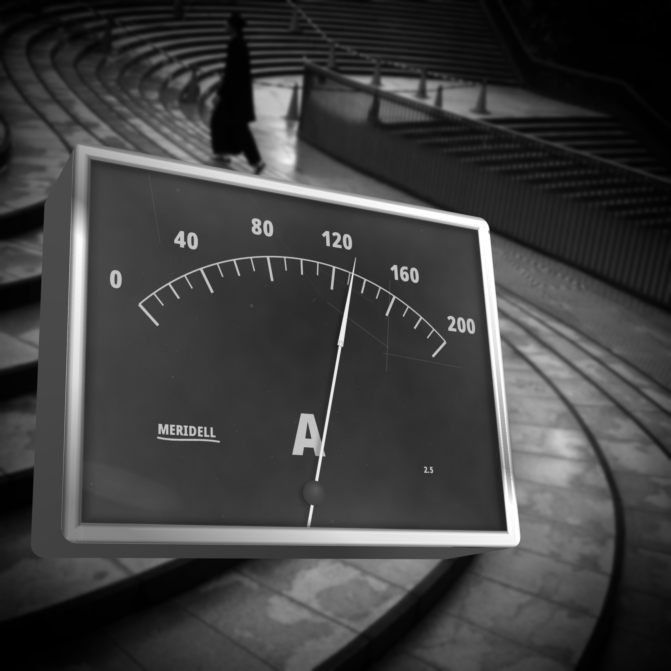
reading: 130 (A)
